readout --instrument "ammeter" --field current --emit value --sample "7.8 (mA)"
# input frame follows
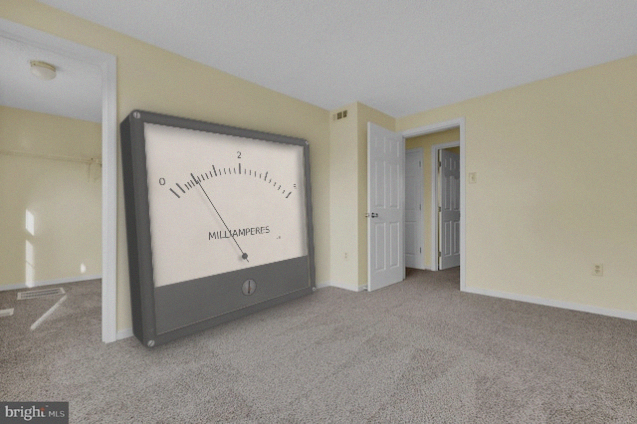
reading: 1 (mA)
